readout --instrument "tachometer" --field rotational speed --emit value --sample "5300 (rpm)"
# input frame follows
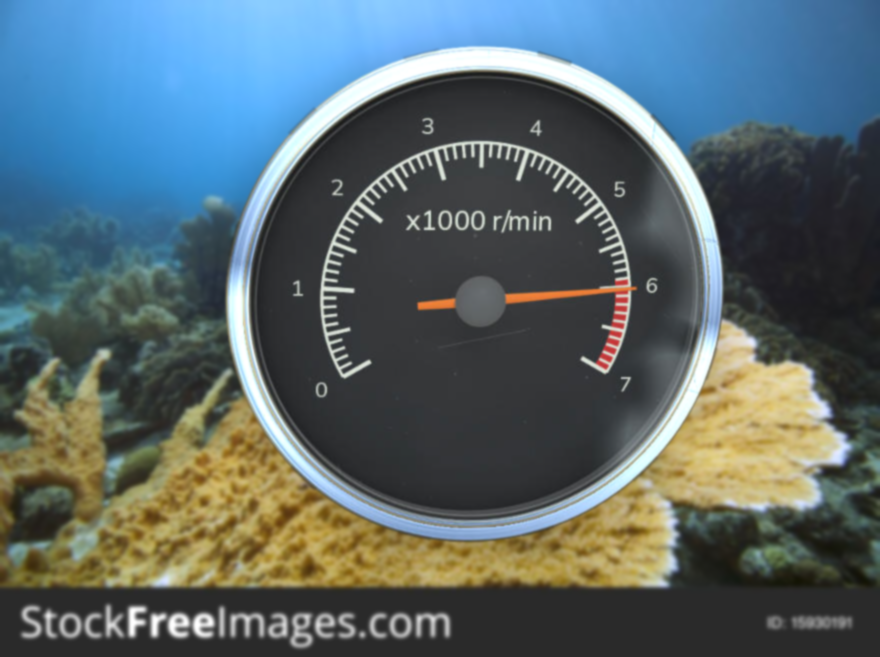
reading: 6000 (rpm)
